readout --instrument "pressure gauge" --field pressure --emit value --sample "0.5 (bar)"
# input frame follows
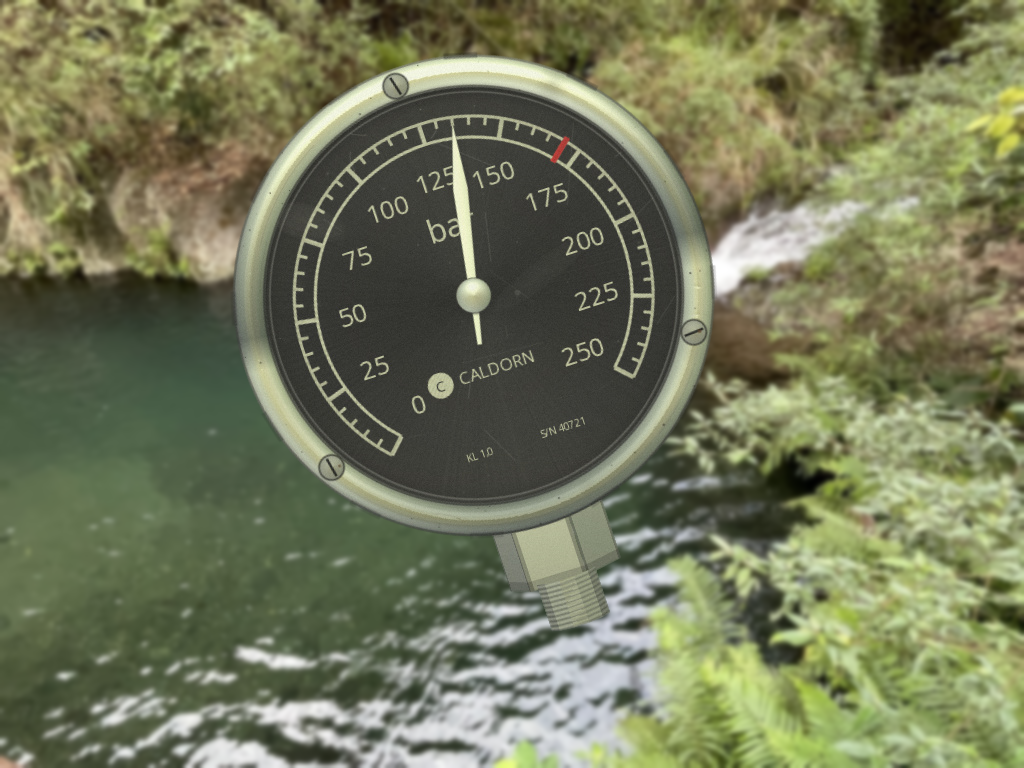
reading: 135 (bar)
